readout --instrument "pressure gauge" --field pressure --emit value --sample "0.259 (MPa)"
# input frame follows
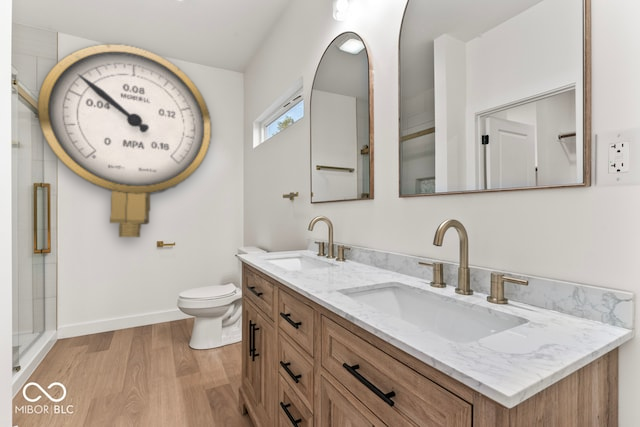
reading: 0.05 (MPa)
